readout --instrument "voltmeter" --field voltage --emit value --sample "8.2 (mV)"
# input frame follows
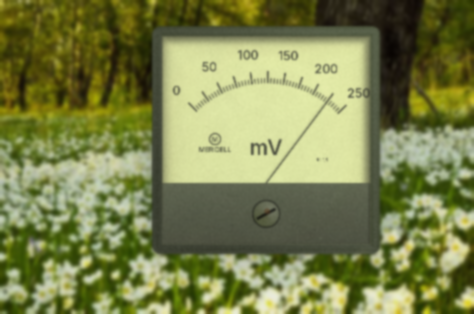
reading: 225 (mV)
